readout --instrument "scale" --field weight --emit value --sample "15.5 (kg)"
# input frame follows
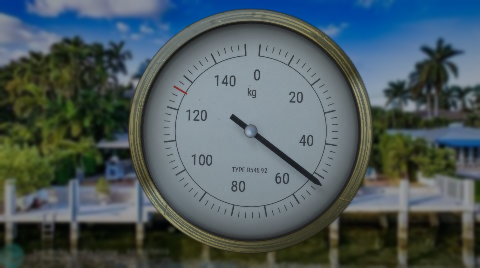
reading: 52 (kg)
